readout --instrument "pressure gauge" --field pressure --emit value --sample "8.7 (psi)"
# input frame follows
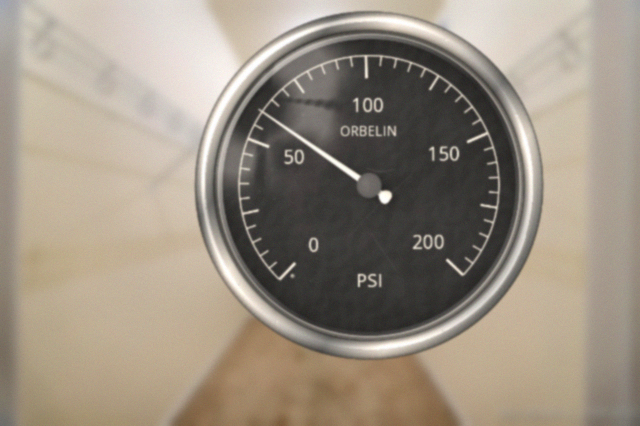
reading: 60 (psi)
